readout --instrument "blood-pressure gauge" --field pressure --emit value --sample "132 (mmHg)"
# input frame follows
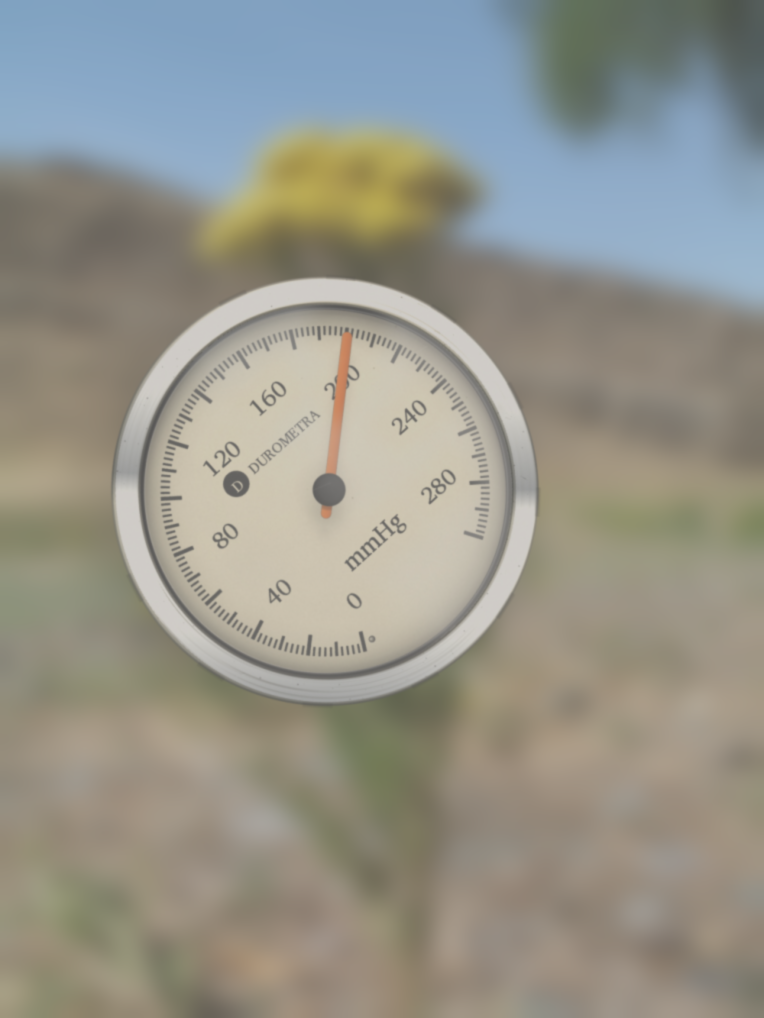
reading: 200 (mmHg)
